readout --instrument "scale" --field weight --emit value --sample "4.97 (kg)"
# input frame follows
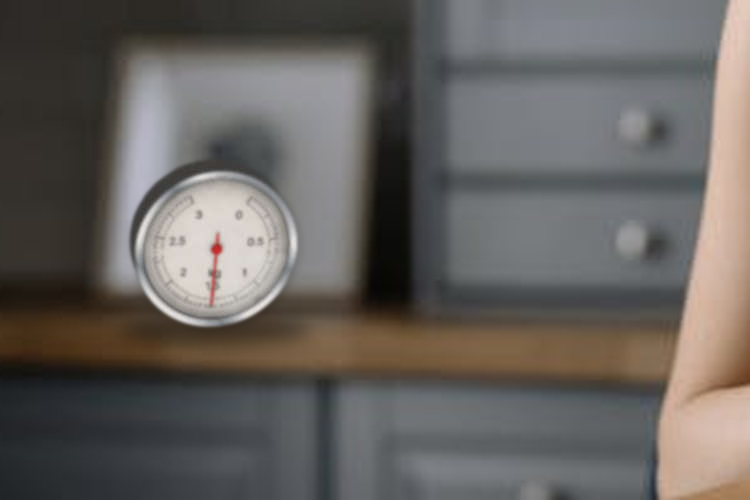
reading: 1.5 (kg)
